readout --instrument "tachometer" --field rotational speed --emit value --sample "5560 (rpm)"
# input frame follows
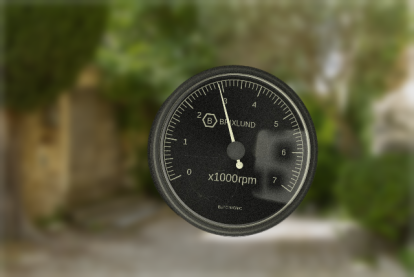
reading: 2900 (rpm)
